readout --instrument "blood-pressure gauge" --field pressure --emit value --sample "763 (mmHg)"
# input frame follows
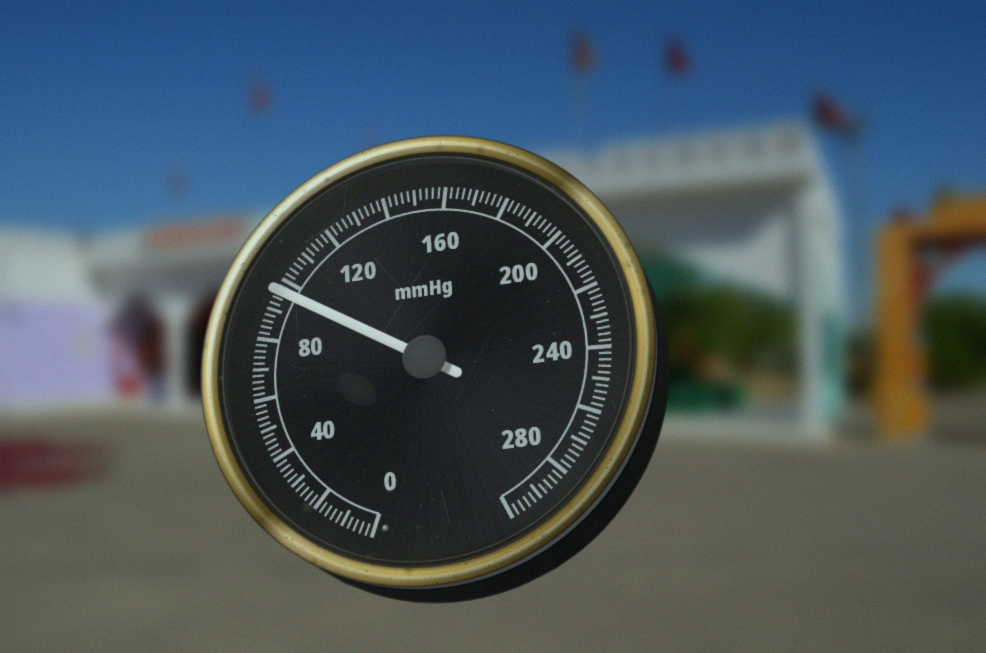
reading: 96 (mmHg)
